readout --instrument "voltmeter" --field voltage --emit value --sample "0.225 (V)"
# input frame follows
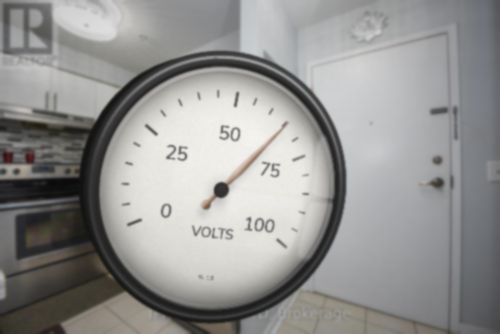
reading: 65 (V)
